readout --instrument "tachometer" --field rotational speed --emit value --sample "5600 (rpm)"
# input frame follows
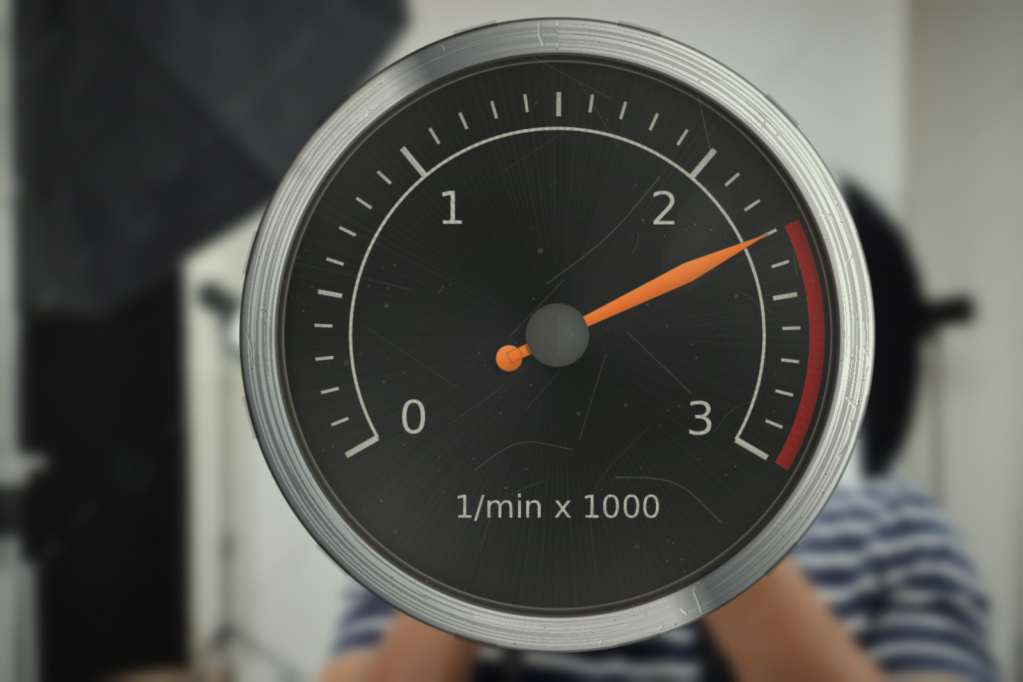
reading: 2300 (rpm)
